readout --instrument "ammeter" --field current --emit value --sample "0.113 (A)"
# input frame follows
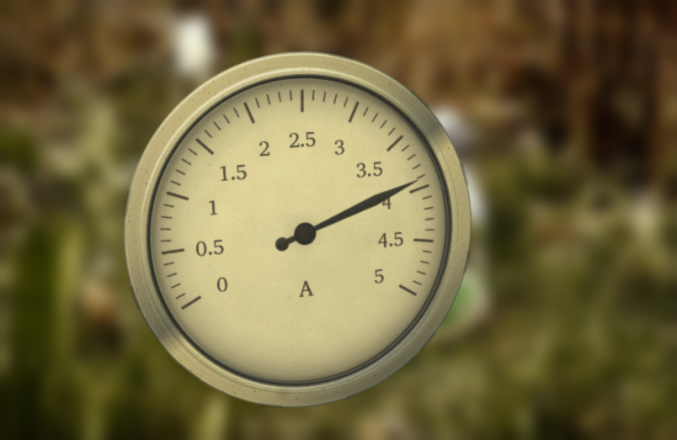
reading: 3.9 (A)
